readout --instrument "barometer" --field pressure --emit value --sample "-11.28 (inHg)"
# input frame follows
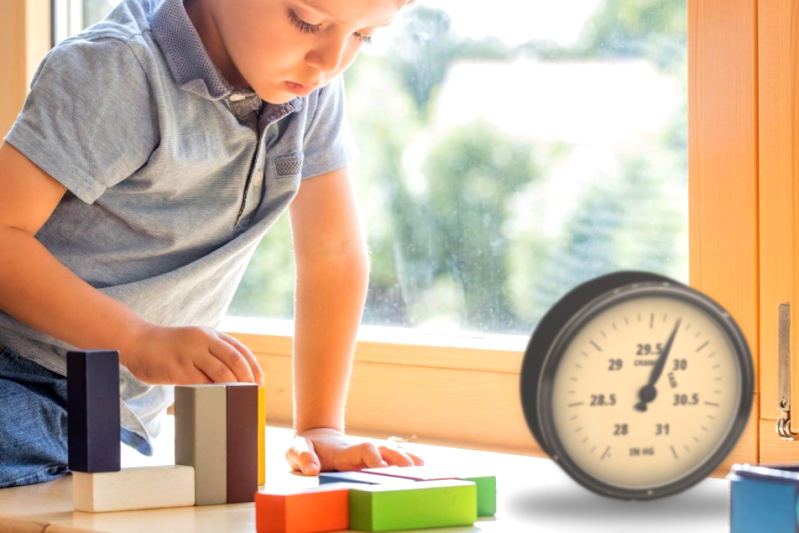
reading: 29.7 (inHg)
